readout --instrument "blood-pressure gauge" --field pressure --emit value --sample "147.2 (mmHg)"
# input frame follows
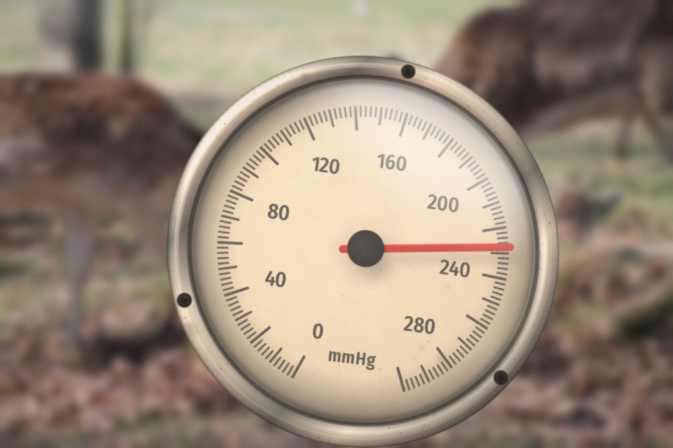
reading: 228 (mmHg)
